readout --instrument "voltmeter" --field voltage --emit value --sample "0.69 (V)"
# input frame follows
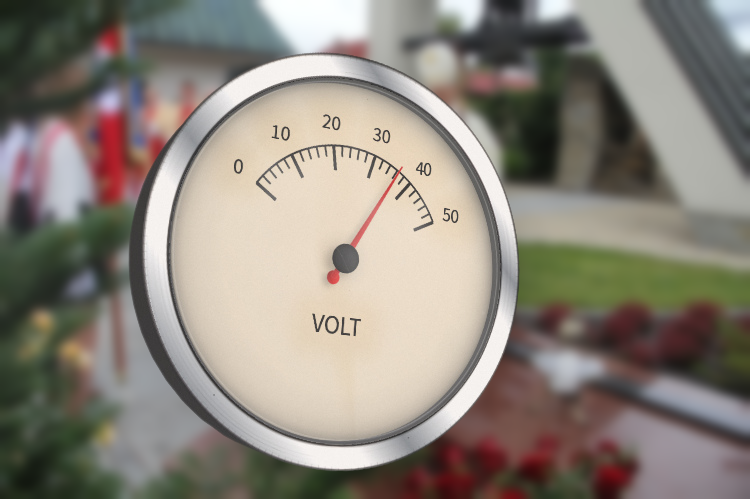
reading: 36 (V)
